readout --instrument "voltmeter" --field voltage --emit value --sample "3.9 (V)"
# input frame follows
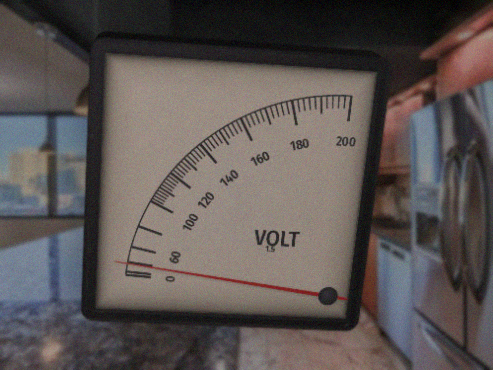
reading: 40 (V)
